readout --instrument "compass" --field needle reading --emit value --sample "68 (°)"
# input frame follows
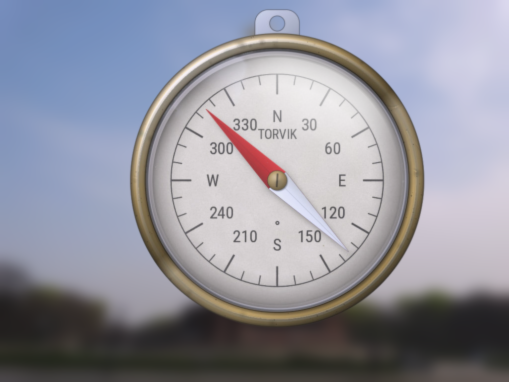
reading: 315 (°)
